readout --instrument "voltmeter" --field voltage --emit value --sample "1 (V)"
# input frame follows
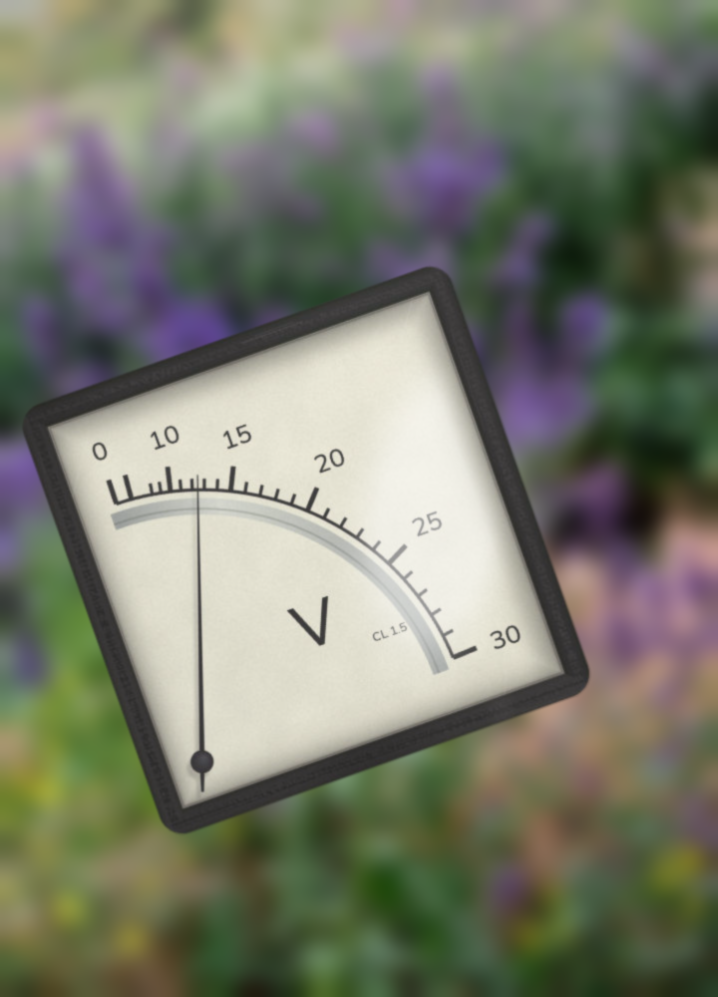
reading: 12.5 (V)
